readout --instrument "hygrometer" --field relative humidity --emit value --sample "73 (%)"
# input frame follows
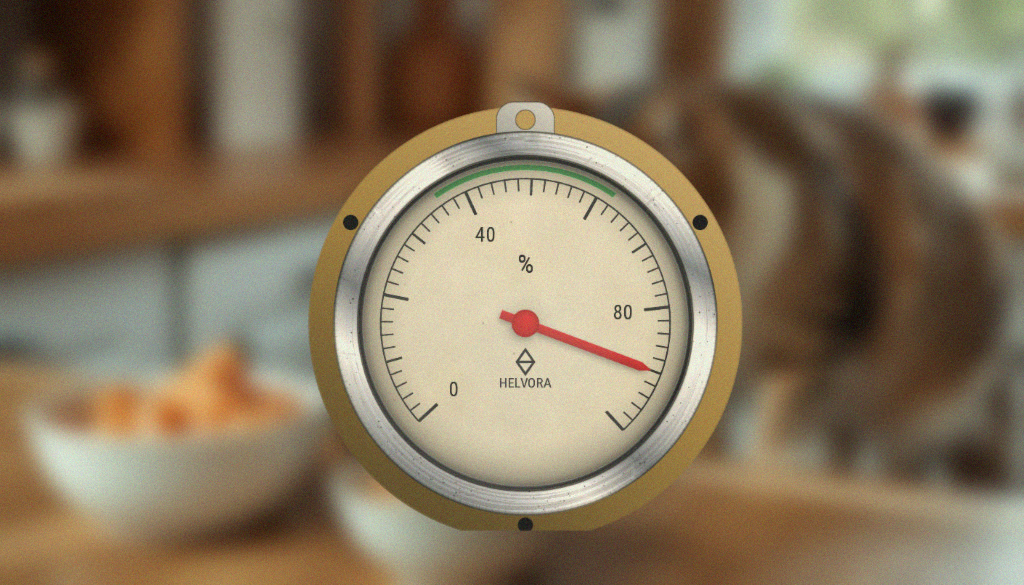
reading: 90 (%)
